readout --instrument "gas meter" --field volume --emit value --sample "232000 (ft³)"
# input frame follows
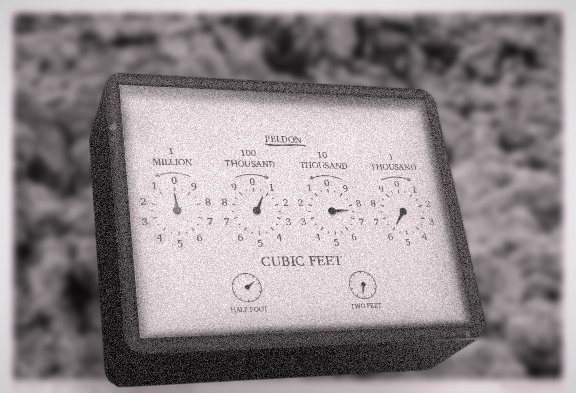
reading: 7600 (ft³)
